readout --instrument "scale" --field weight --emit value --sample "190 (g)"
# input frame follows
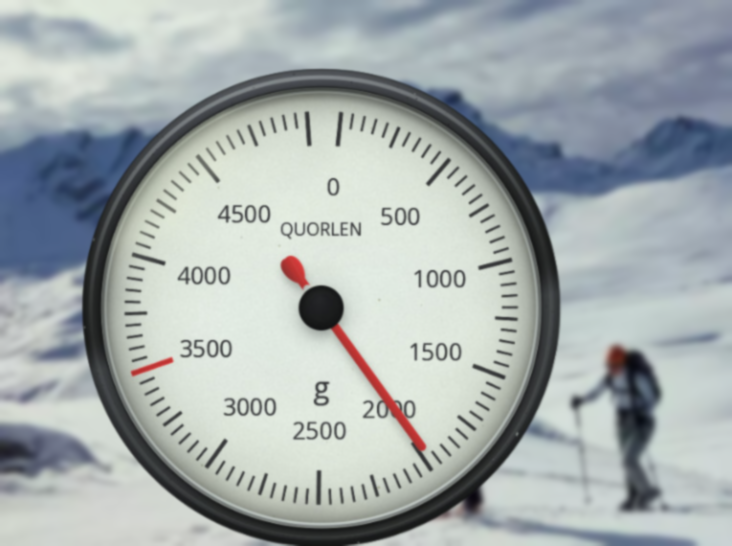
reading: 1975 (g)
